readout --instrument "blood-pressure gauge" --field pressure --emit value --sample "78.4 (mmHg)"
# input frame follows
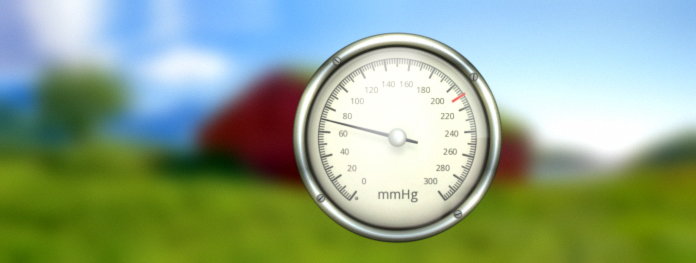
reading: 70 (mmHg)
